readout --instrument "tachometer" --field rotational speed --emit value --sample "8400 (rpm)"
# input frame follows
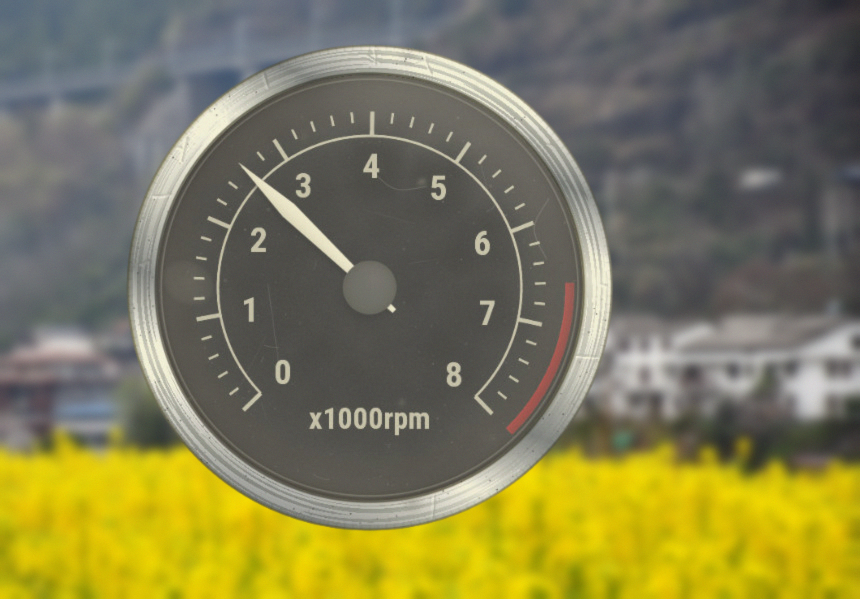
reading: 2600 (rpm)
